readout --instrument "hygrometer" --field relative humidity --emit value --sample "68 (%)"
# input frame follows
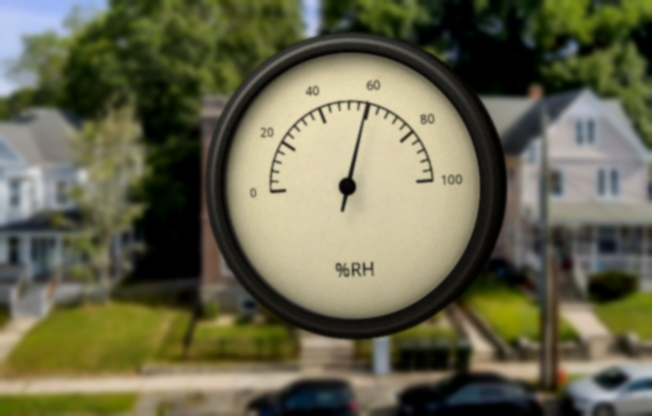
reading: 60 (%)
